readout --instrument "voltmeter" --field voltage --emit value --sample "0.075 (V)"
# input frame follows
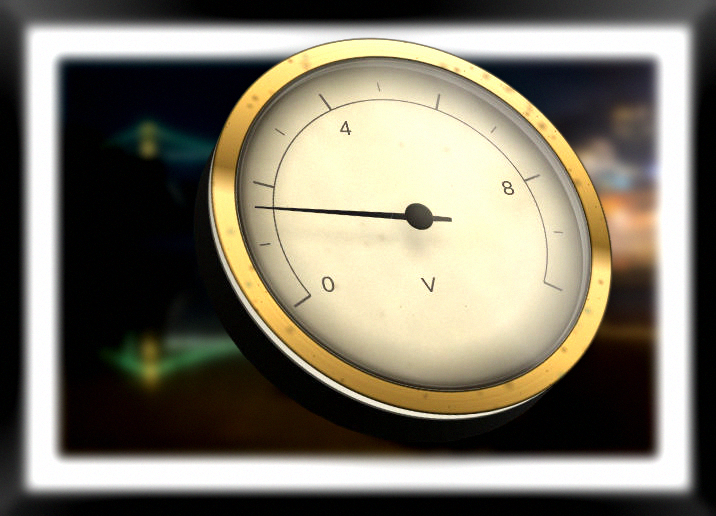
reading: 1.5 (V)
